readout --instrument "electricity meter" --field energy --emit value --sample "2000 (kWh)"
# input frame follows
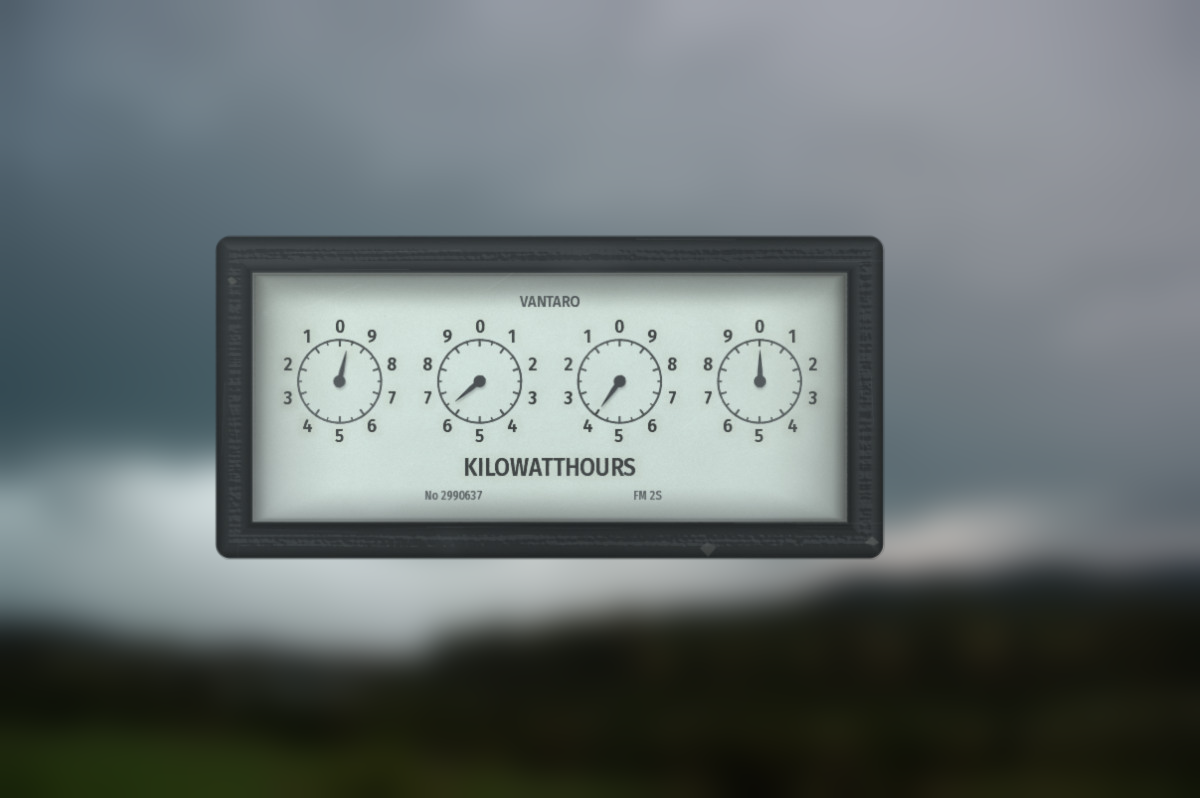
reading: 9640 (kWh)
